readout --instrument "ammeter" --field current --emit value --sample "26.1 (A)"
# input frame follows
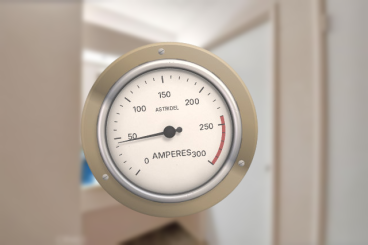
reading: 45 (A)
